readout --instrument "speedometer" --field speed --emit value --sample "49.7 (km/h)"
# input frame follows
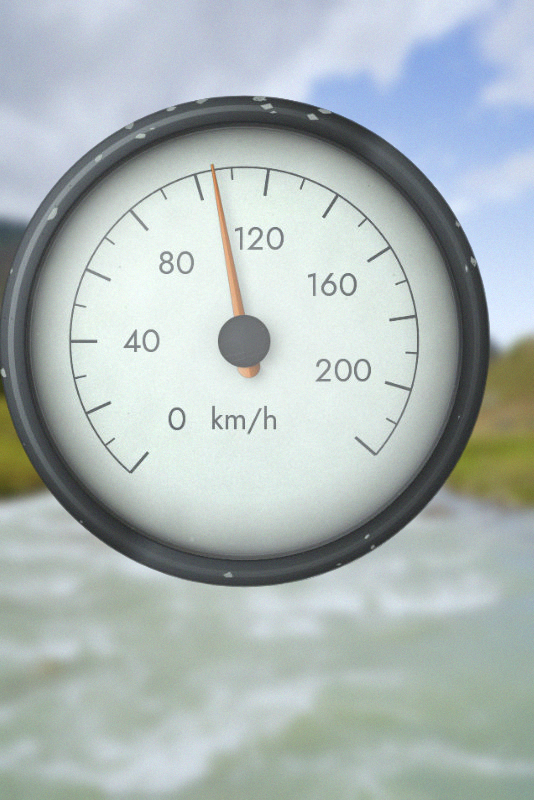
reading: 105 (km/h)
